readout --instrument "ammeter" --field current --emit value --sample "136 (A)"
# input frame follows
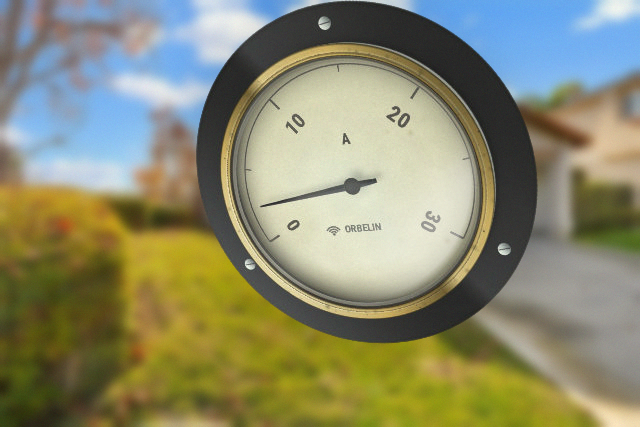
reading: 2.5 (A)
